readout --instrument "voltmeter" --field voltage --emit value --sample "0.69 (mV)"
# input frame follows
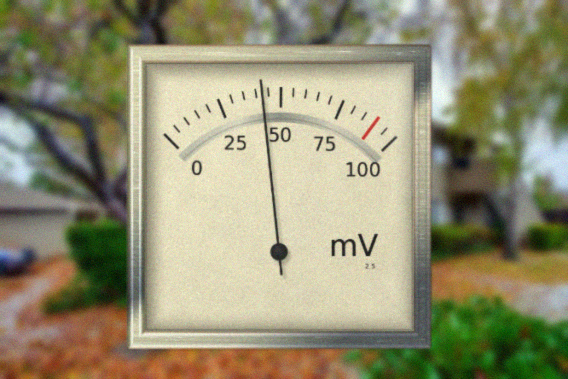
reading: 42.5 (mV)
